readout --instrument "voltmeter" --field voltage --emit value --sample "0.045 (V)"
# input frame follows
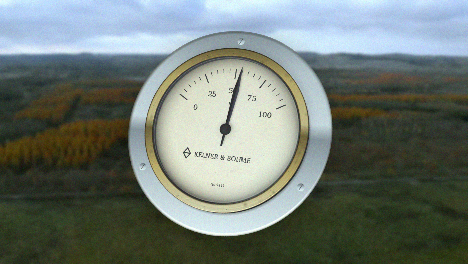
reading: 55 (V)
